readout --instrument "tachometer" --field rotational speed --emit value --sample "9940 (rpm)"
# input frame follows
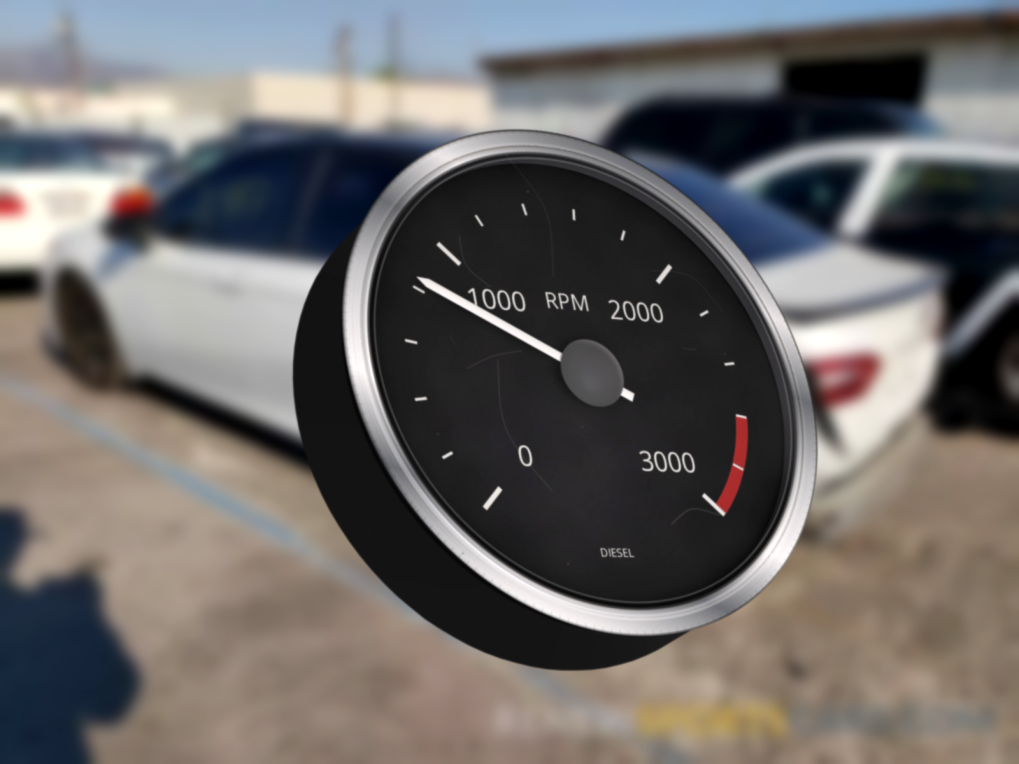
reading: 800 (rpm)
